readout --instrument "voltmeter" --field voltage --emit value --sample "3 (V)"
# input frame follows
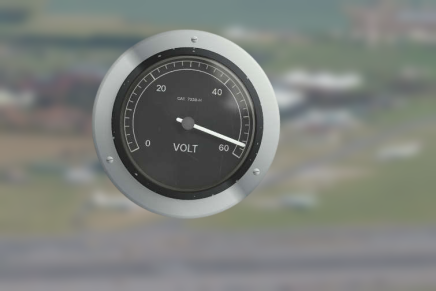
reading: 57 (V)
